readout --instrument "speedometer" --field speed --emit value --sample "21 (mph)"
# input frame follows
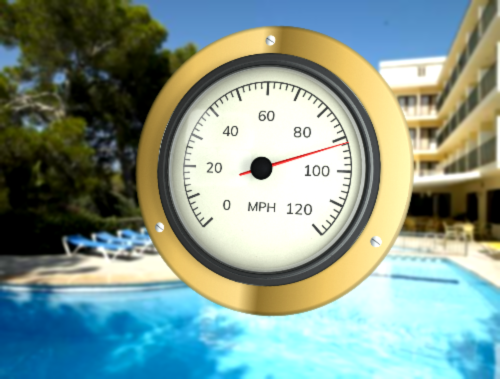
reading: 92 (mph)
